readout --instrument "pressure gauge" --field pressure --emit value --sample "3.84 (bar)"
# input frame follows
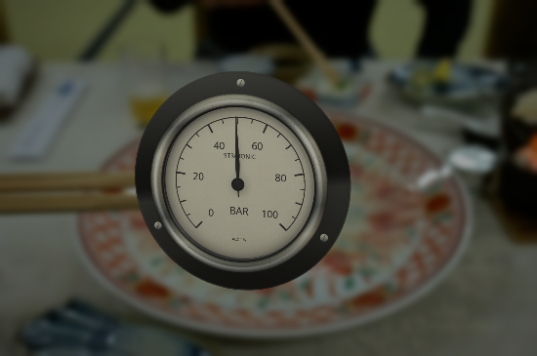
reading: 50 (bar)
